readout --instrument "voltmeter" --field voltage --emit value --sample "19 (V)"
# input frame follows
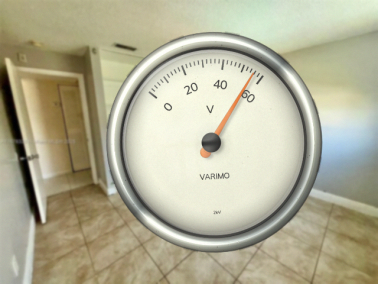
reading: 56 (V)
